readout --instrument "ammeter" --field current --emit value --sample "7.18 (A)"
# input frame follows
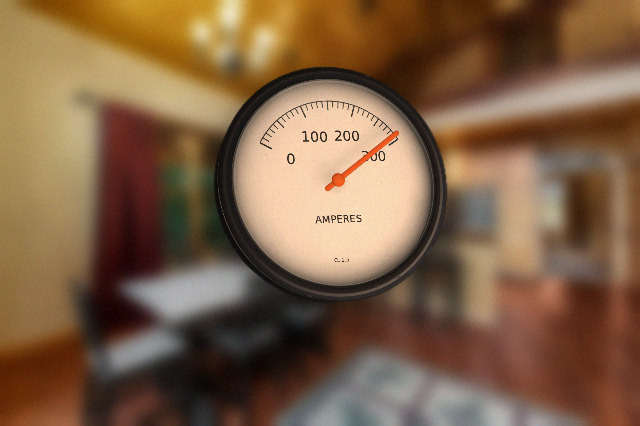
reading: 290 (A)
